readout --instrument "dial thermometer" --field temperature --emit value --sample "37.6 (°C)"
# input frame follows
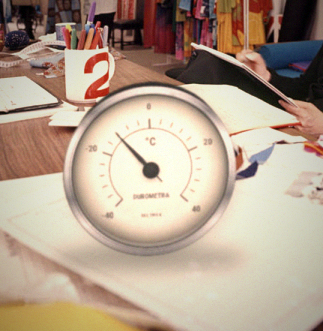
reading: -12 (°C)
